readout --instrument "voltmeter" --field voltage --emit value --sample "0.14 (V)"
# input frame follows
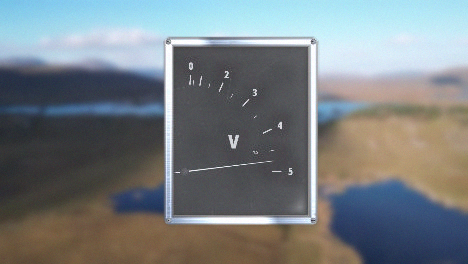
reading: 4.75 (V)
